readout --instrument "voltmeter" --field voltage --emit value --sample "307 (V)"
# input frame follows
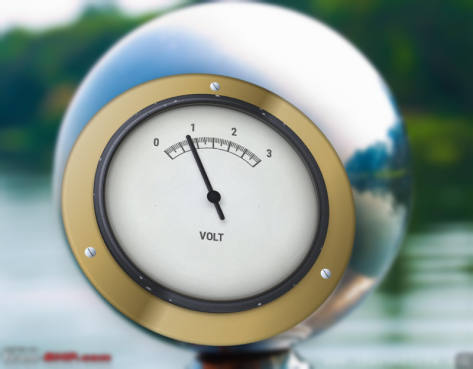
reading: 0.75 (V)
